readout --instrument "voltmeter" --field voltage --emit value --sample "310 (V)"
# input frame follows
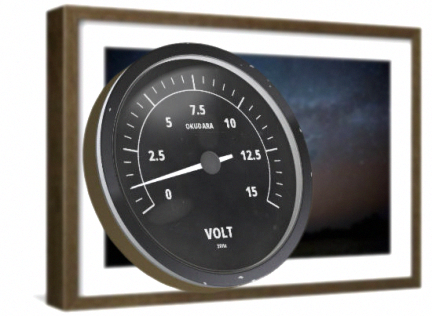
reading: 1 (V)
